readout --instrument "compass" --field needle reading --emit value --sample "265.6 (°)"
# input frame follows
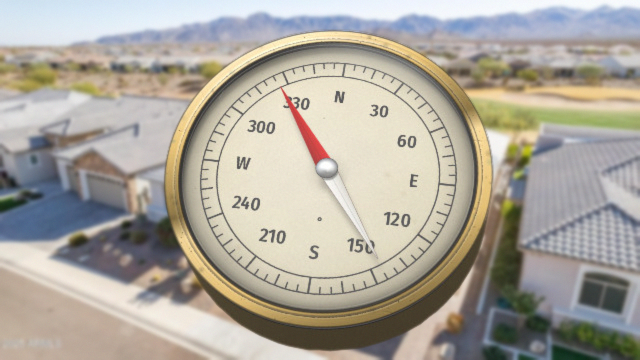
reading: 325 (°)
